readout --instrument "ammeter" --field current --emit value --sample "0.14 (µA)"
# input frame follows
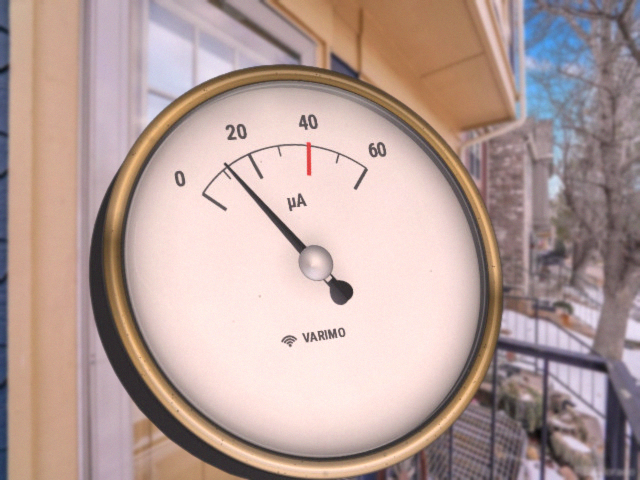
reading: 10 (µA)
